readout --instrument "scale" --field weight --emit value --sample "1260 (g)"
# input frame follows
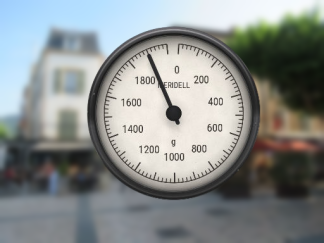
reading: 1900 (g)
